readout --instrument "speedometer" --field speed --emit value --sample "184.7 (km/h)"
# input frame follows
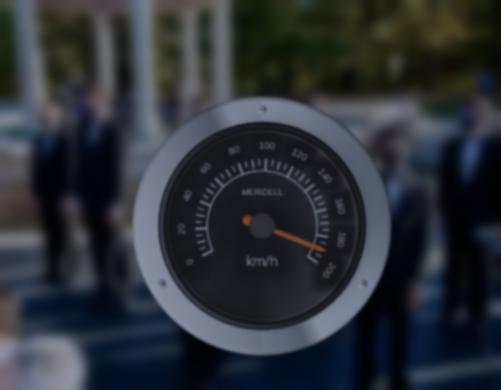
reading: 190 (km/h)
